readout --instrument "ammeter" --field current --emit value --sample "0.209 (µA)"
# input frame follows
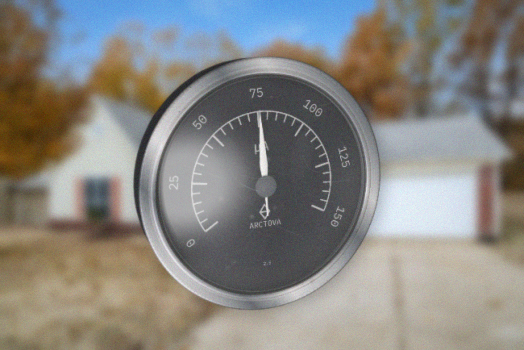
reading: 75 (µA)
